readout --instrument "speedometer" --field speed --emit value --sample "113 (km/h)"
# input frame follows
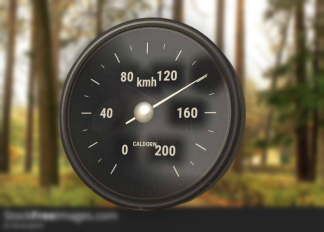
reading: 140 (km/h)
